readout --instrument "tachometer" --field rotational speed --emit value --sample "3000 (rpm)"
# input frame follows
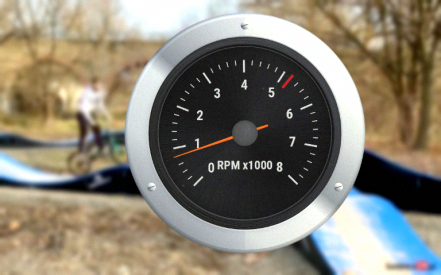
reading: 800 (rpm)
